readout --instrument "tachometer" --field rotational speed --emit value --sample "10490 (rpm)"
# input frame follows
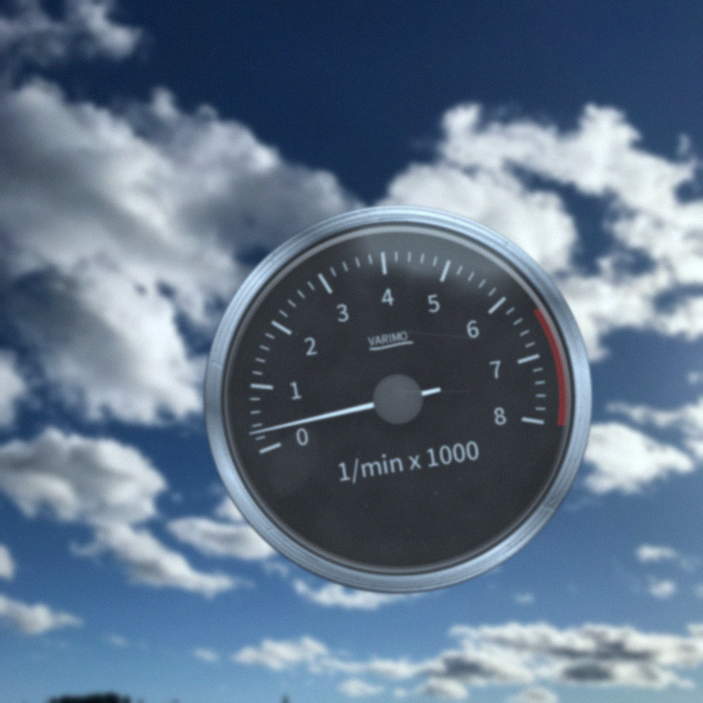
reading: 300 (rpm)
